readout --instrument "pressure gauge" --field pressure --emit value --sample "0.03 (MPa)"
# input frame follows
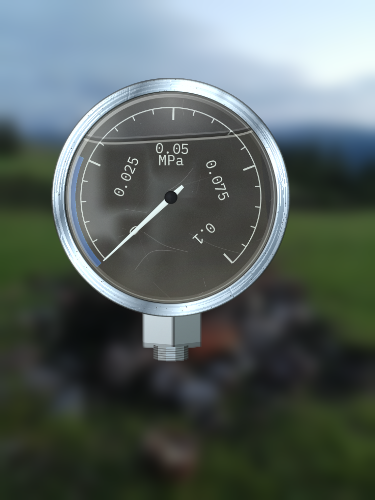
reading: 0 (MPa)
